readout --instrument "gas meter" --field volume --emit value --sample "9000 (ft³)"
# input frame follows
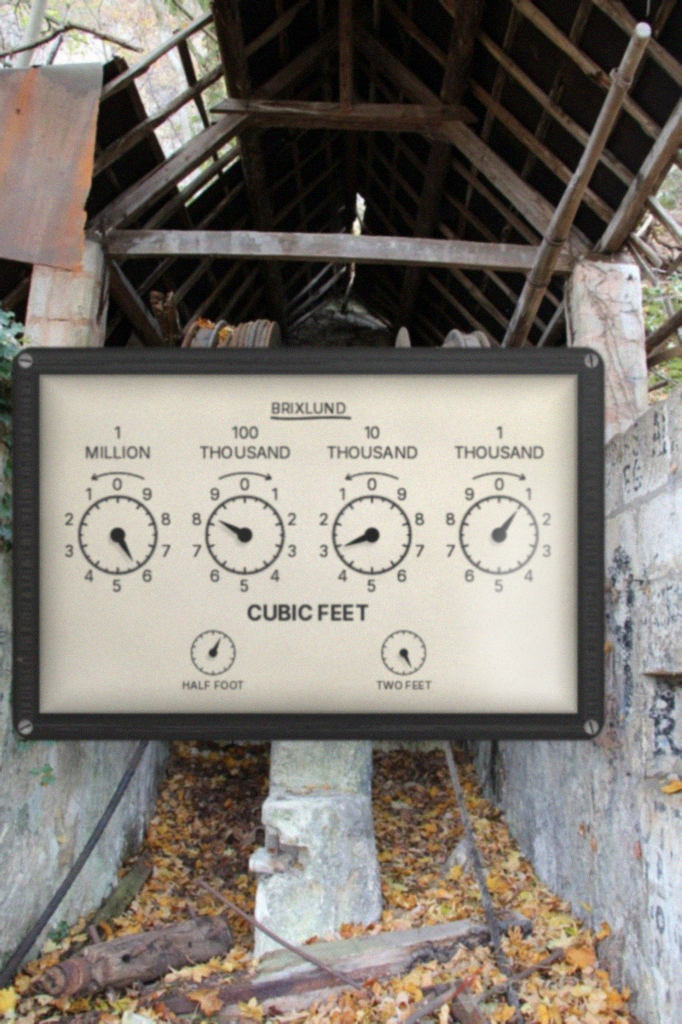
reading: 583100 (ft³)
